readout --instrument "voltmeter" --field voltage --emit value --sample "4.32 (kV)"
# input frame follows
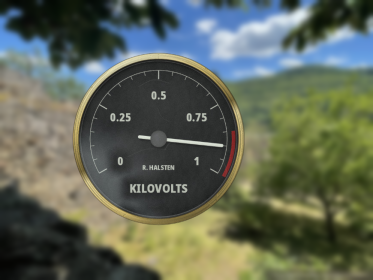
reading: 0.9 (kV)
